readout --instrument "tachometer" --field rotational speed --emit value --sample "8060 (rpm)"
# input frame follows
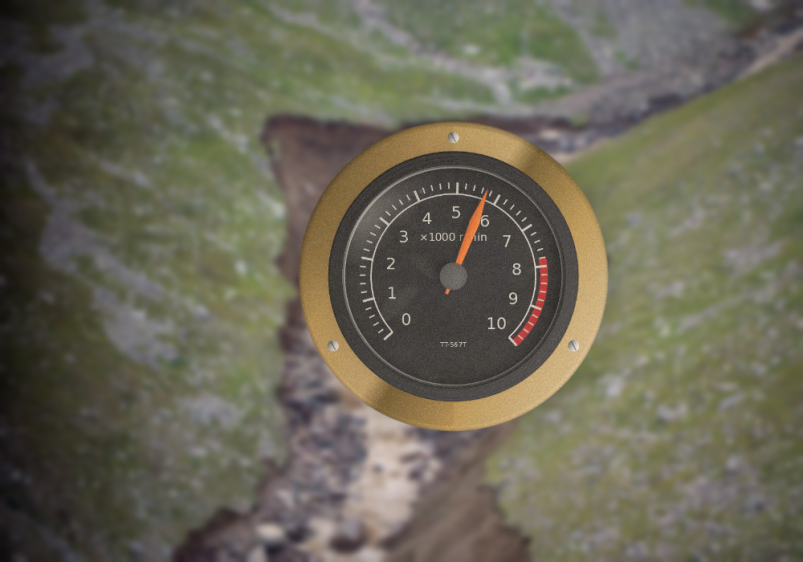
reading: 5700 (rpm)
